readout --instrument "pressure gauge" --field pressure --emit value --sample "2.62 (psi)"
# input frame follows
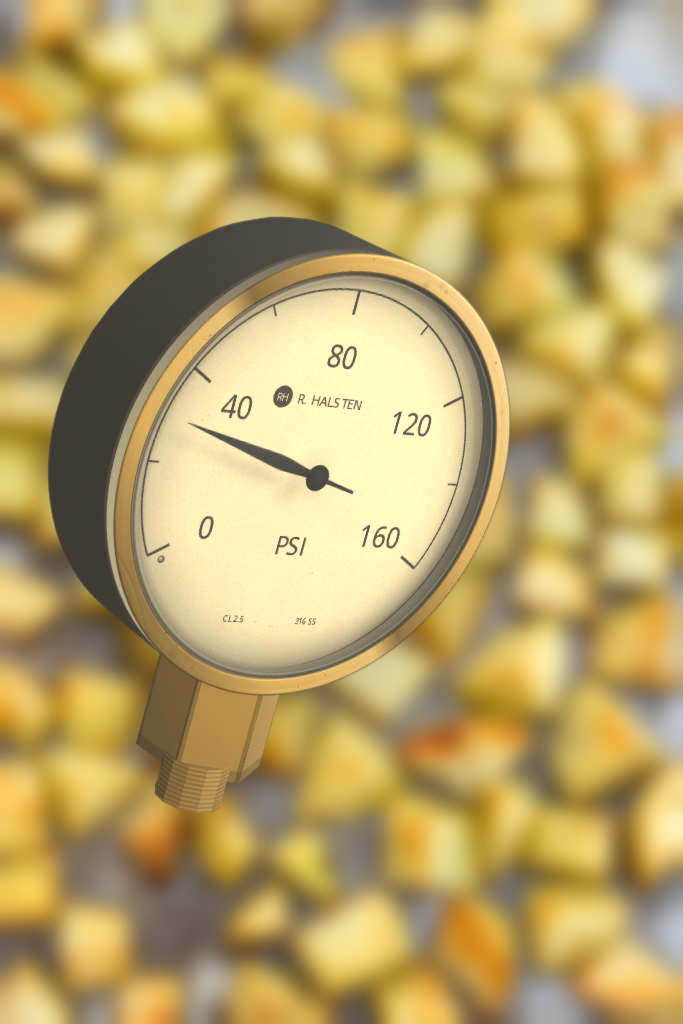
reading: 30 (psi)
